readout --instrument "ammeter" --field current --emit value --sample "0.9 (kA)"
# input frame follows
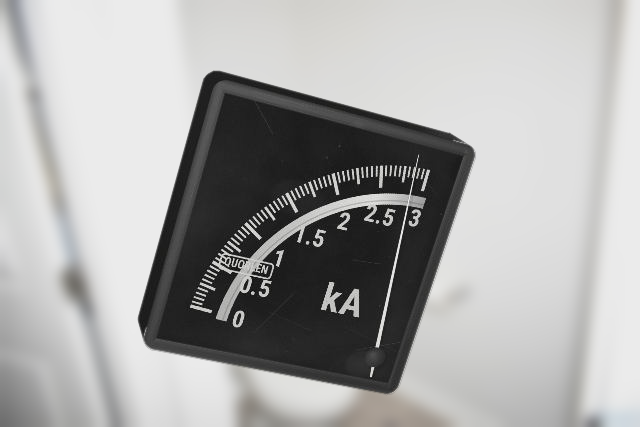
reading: 2.85 (kA)
